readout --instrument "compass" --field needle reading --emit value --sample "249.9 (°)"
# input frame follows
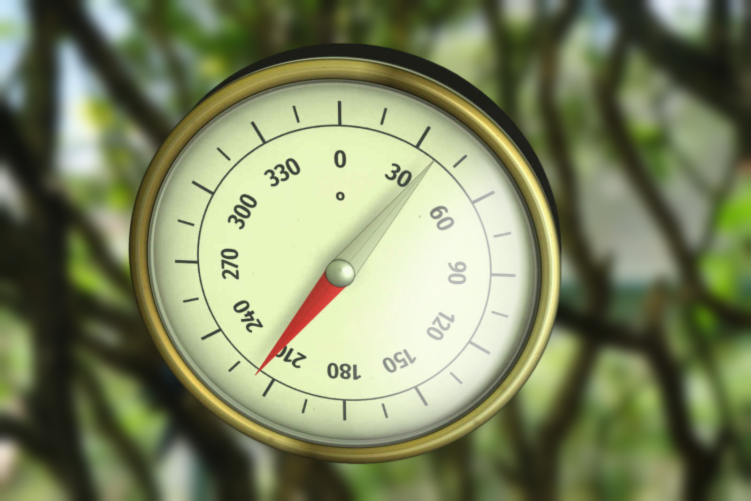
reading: 217.5 (°)
